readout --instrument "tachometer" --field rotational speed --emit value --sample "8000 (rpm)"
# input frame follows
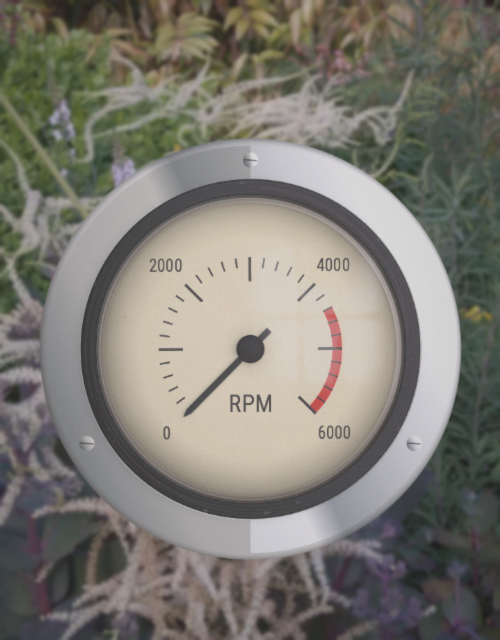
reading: 0 (rpm)
